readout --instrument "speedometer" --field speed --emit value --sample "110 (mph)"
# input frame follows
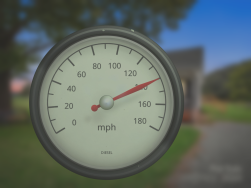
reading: 140 (mph)
